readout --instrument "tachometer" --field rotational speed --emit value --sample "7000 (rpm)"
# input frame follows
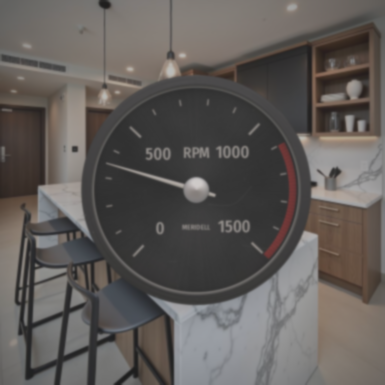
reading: 350 (rpm)
